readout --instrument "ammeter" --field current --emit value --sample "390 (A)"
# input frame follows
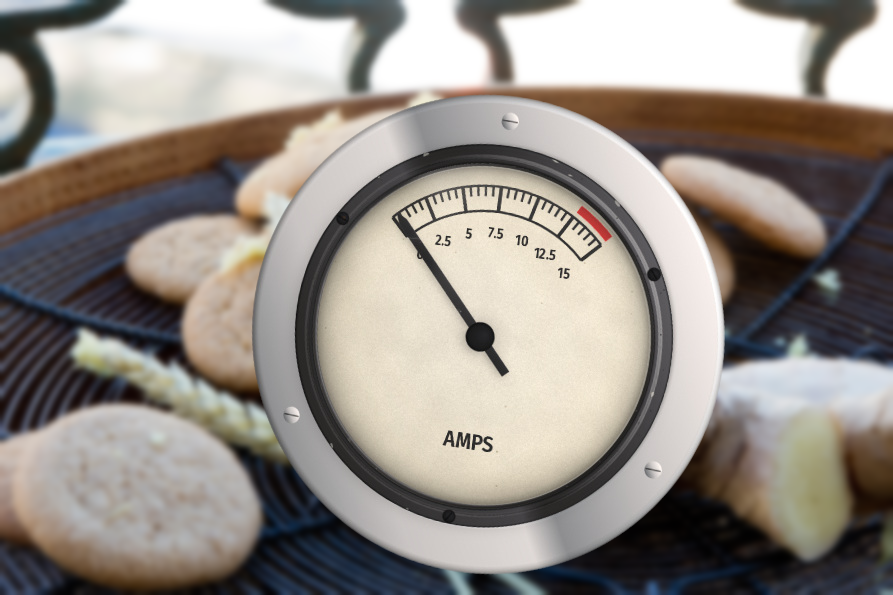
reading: 0.5 (A)
